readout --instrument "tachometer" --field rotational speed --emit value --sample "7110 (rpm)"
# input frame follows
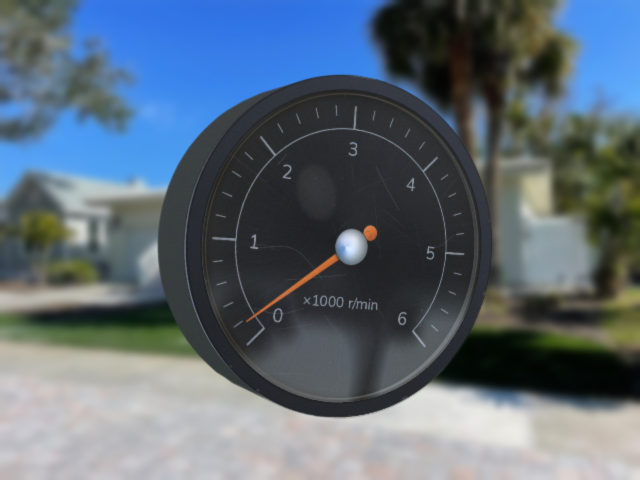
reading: 200 (rpm)
